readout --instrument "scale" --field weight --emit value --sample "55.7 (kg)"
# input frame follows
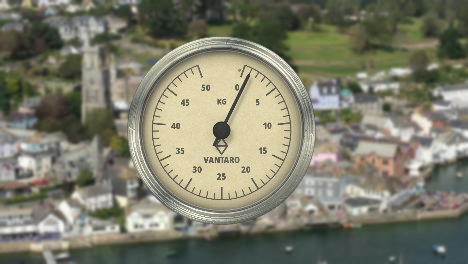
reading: 1 (kg)
